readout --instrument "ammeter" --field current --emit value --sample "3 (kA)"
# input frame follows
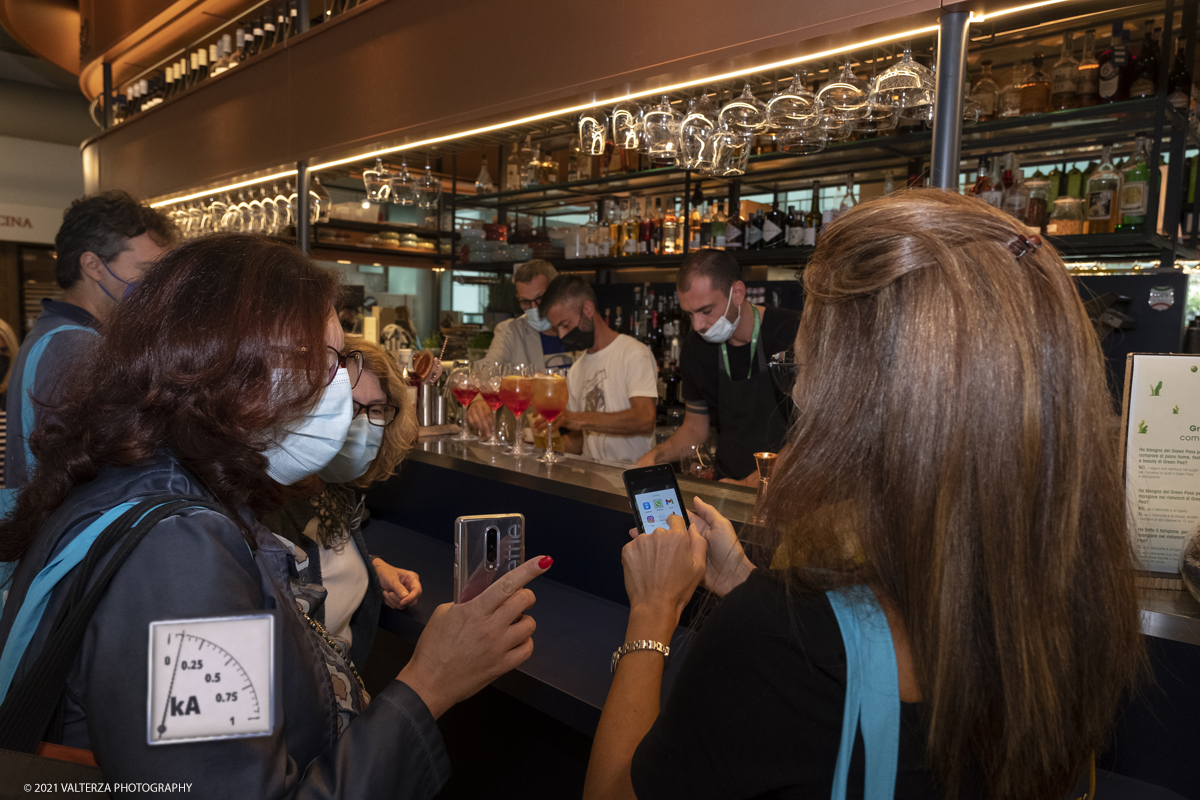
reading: 0.1 (kA)
